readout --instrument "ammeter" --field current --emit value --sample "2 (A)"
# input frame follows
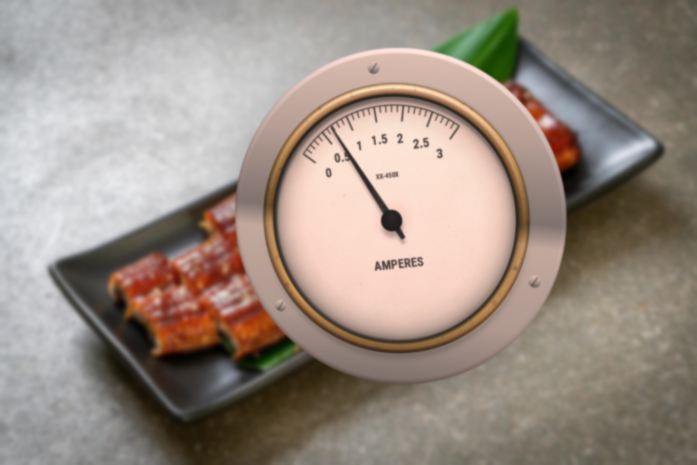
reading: 0.7 (A)
